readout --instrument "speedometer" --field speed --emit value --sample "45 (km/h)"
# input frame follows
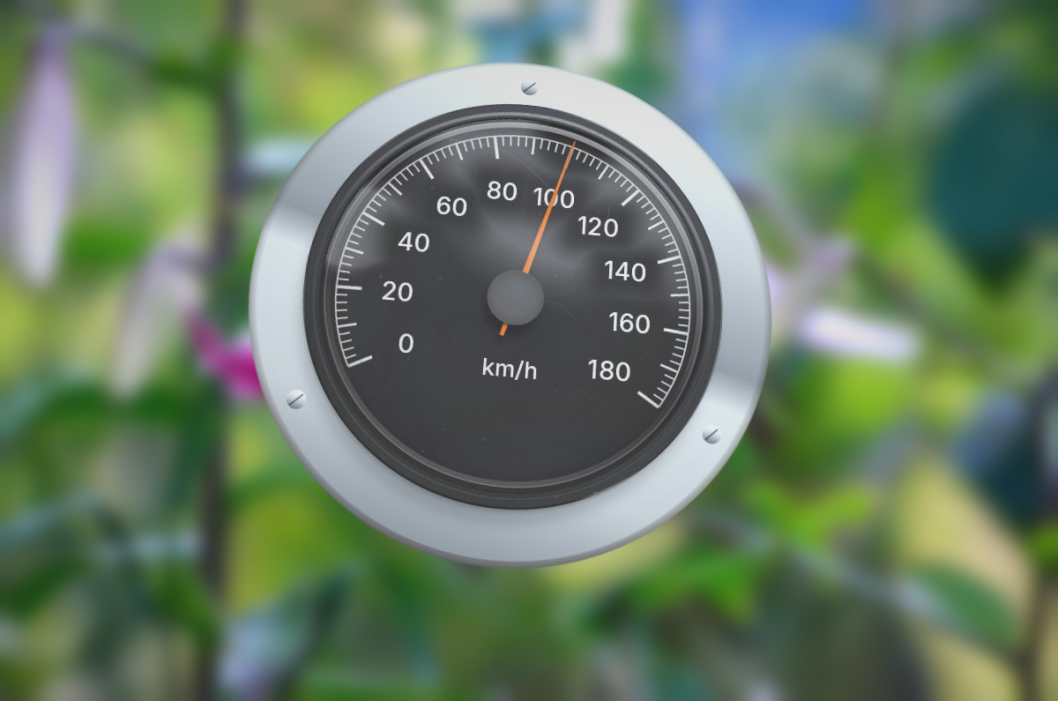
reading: 100 (km/h)
